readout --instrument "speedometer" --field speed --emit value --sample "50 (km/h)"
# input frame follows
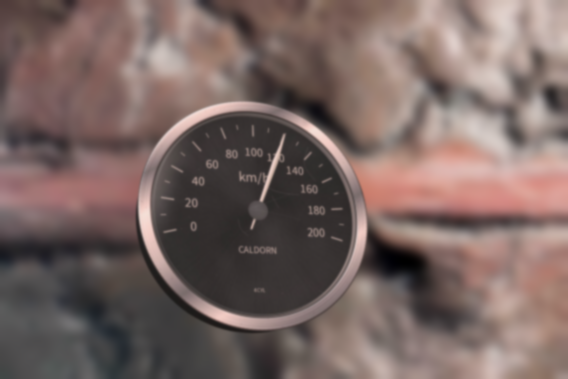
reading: 120 (km/h)
